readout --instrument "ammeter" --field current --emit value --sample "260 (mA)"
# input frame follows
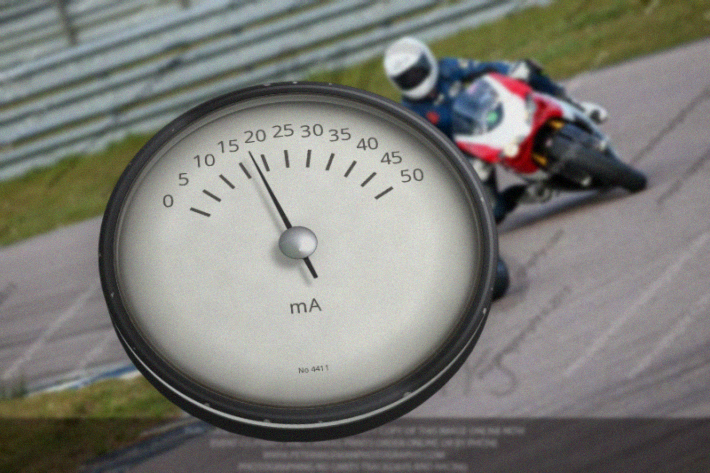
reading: 17.5 (mA)
